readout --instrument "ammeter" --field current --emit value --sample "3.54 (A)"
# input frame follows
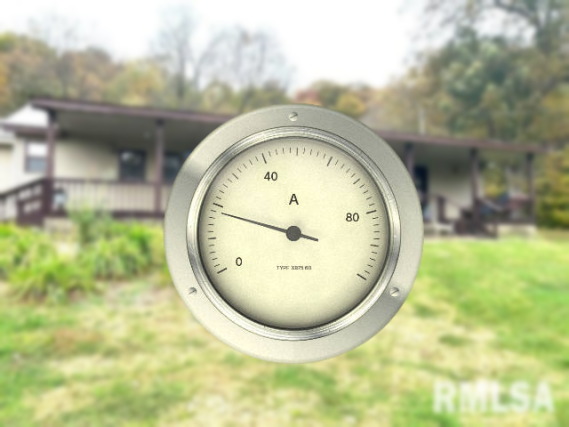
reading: 18 (A)
